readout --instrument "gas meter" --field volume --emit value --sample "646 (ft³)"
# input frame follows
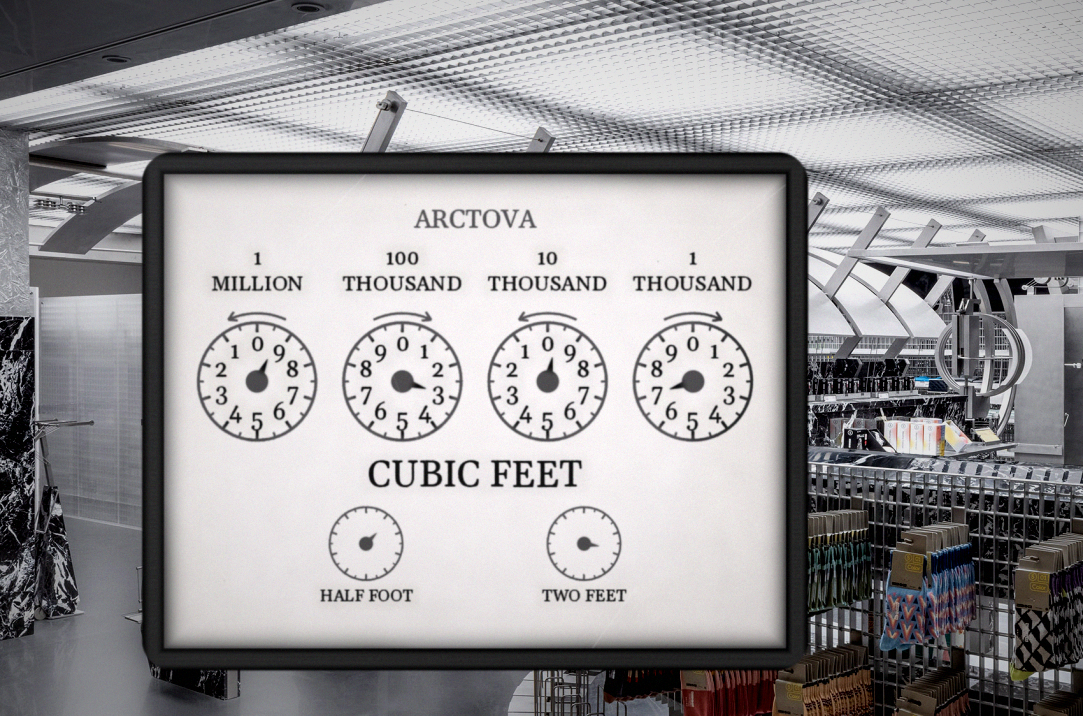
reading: 929700 (ft³)
